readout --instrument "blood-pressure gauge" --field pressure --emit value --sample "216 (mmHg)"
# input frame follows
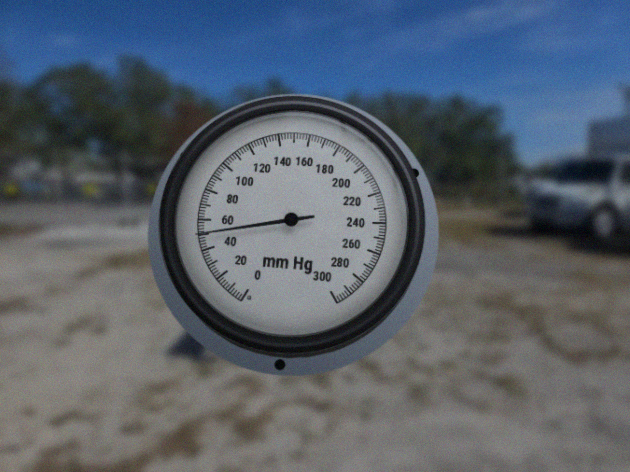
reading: 50 (mmHg)
